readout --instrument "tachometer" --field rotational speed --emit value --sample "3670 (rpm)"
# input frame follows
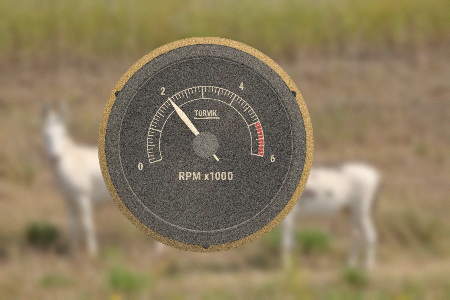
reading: 2000 (rpm)
